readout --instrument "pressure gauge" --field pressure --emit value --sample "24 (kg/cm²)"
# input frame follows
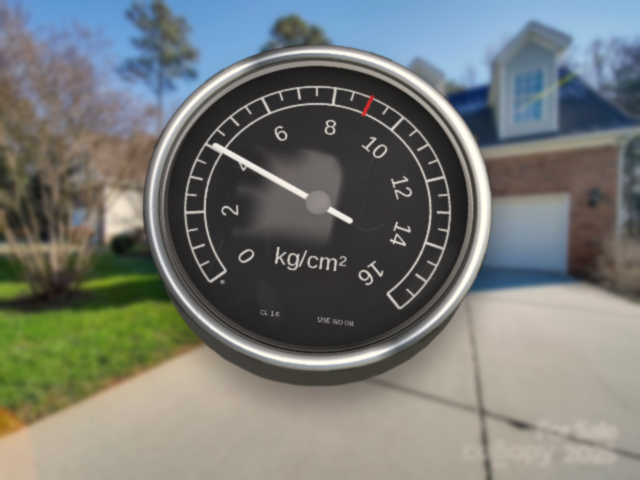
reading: 4 (kg/cm²)
